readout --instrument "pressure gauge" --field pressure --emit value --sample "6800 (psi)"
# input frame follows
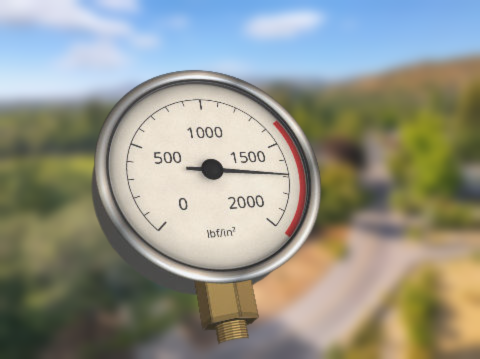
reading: 1700 (psi)
